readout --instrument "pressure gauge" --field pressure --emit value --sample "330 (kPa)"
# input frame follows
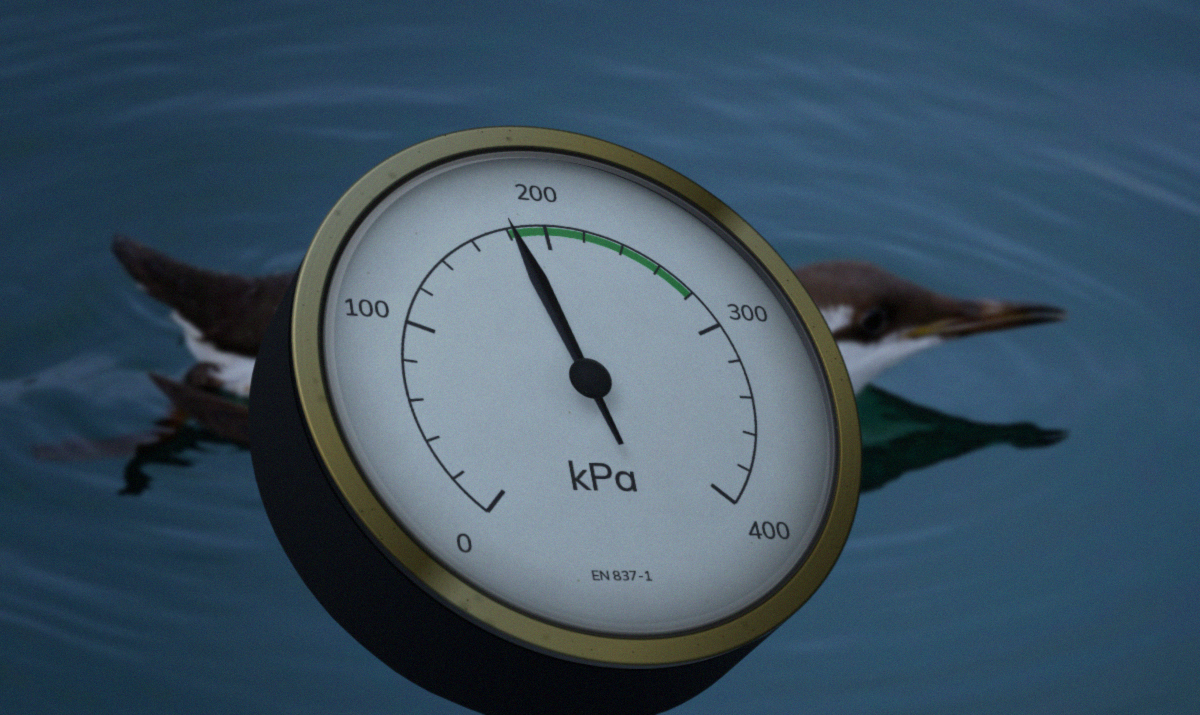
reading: 180 (kPa)
